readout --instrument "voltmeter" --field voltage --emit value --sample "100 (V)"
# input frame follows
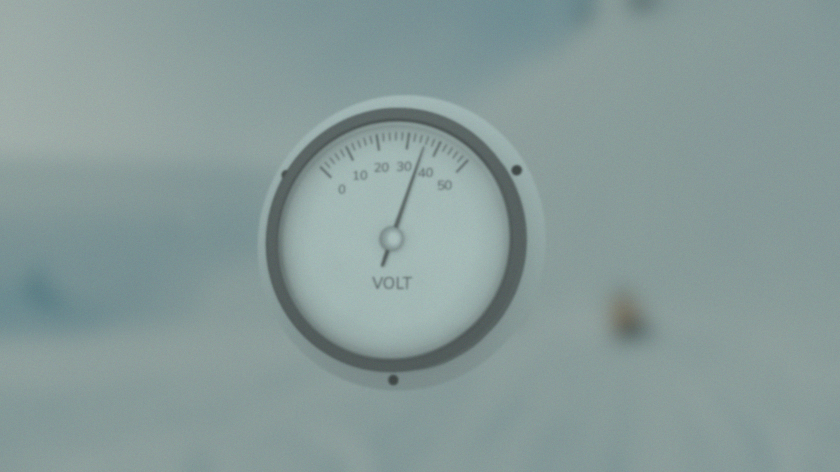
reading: 36 (V)
